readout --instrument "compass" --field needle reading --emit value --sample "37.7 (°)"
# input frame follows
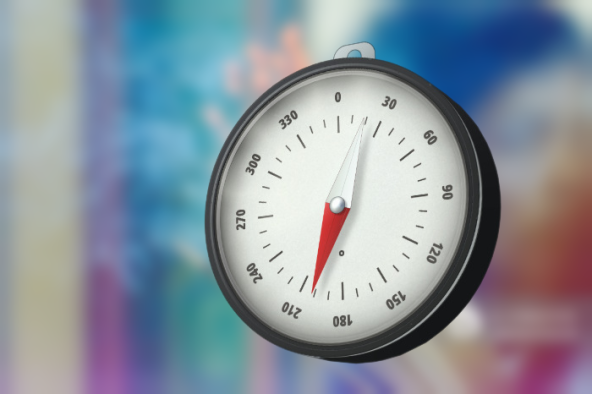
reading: 200 (°)
